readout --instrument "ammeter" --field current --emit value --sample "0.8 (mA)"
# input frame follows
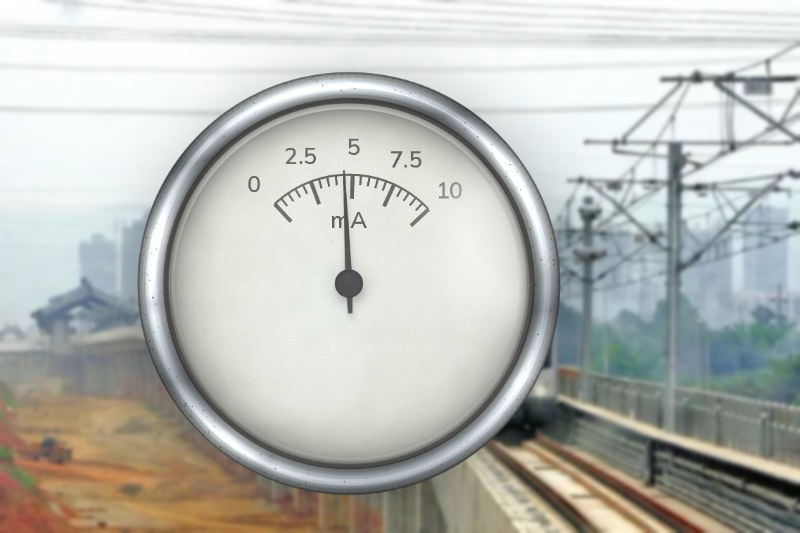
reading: 4.5 (mA)
